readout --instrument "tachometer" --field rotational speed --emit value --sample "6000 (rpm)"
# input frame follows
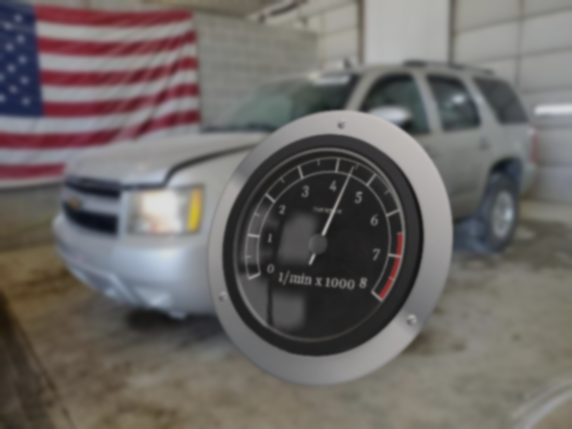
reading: 4500 (rpm)
